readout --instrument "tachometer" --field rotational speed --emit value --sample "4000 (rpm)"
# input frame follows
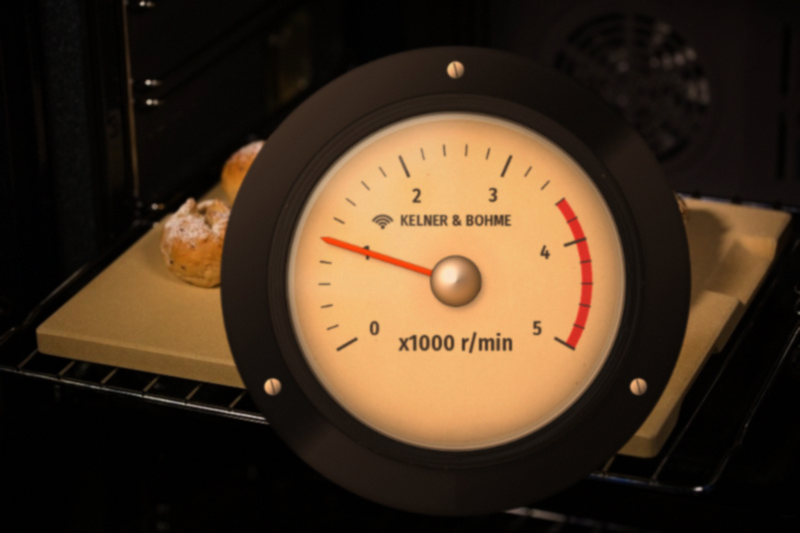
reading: 1000 (rpm)
